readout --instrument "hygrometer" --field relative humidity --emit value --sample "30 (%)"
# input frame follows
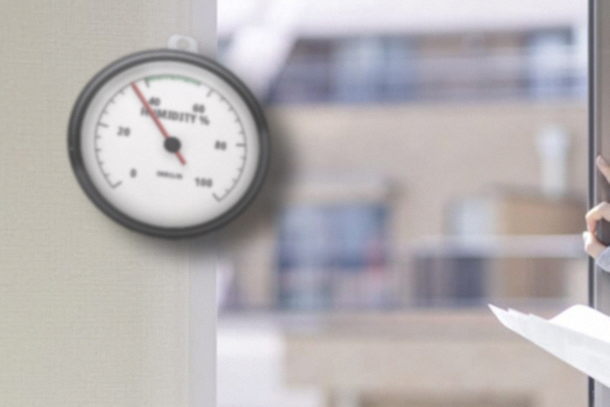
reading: 36 (%)
